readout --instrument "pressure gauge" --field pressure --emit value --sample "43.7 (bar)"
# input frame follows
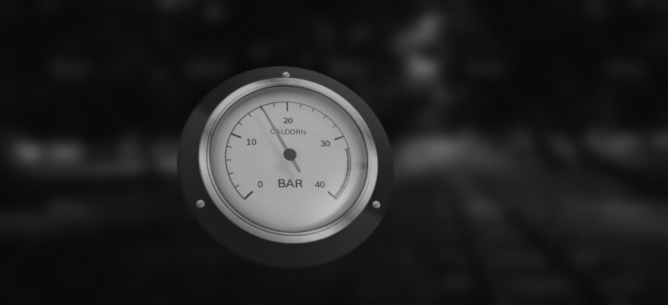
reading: 16 (bar)
